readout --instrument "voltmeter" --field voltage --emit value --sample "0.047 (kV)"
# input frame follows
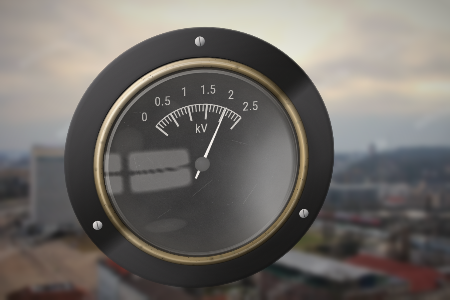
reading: 2 (kV)
